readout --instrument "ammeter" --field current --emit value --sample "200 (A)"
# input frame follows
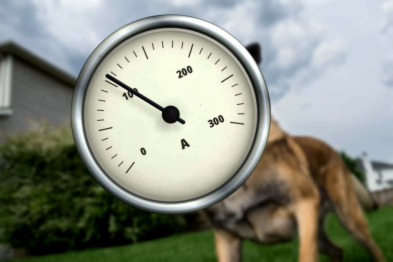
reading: 105 (A)
